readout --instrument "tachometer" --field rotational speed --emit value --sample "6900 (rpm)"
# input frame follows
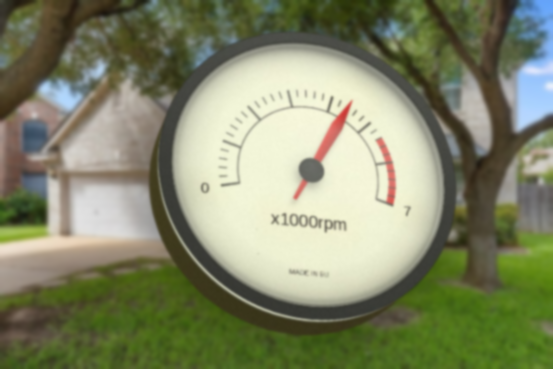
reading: 4400 (rpm)
